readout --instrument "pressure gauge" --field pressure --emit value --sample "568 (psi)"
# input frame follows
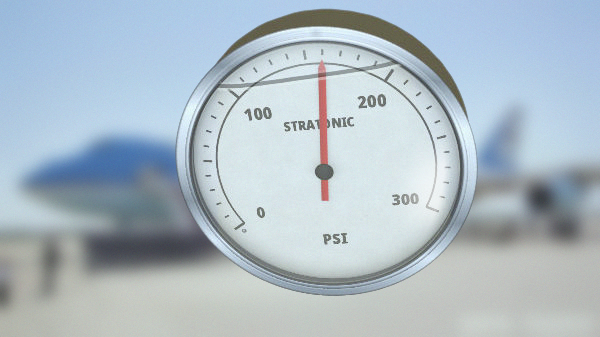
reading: 160 (psi)
